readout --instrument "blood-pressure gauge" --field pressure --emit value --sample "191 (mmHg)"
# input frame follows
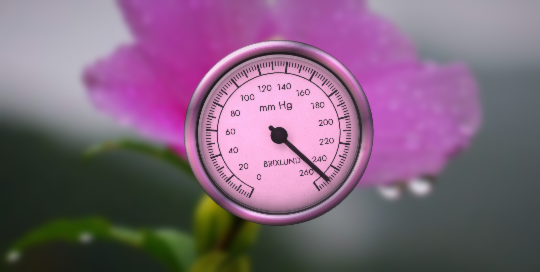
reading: 250 (mmHg)
